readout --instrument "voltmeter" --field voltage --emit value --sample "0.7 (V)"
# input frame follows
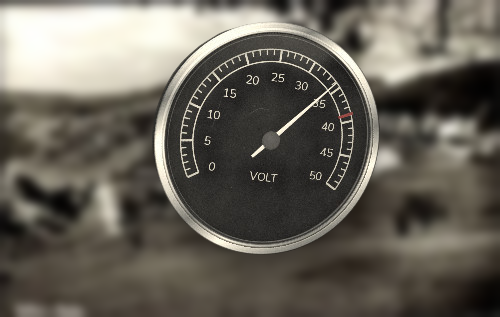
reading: 34 (V)
